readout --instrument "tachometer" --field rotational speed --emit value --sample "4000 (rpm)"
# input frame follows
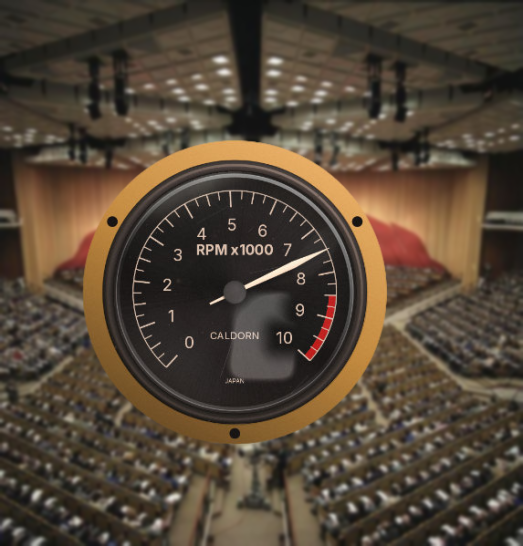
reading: 7500 (rpm)
